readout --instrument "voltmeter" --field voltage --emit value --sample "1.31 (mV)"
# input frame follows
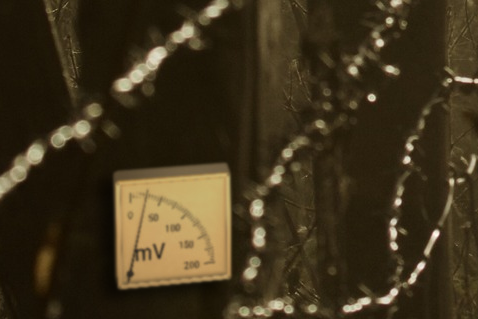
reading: 25 (mV)
